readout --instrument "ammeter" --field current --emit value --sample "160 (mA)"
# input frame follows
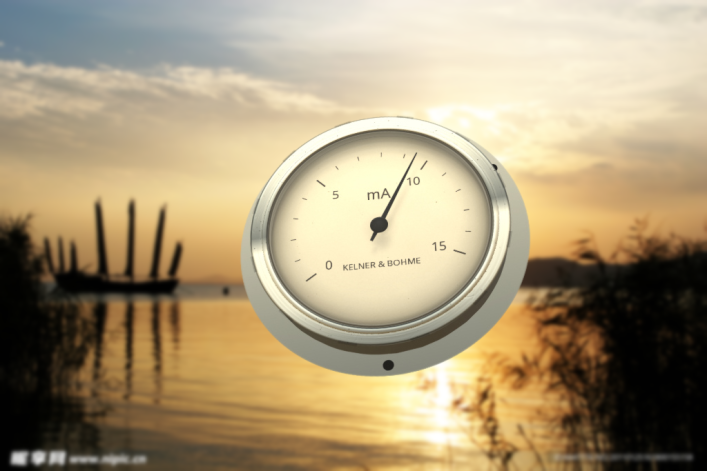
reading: 9.5 (mA)
